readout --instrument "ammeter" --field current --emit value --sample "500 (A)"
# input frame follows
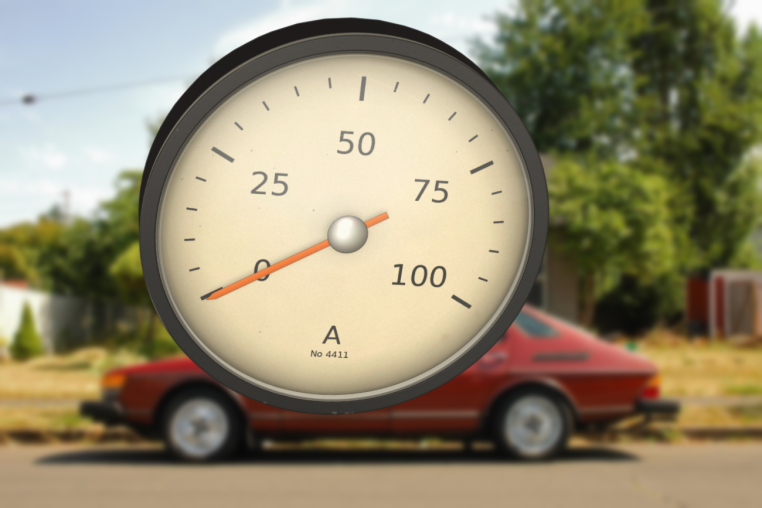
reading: 0 (A)
